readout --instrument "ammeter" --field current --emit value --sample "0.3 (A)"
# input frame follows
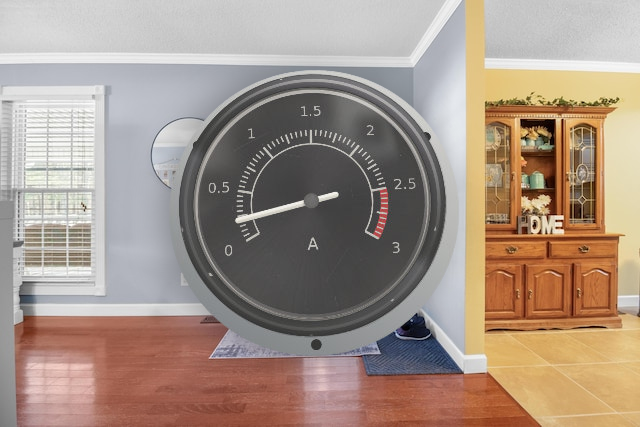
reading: 0.2 (A)
